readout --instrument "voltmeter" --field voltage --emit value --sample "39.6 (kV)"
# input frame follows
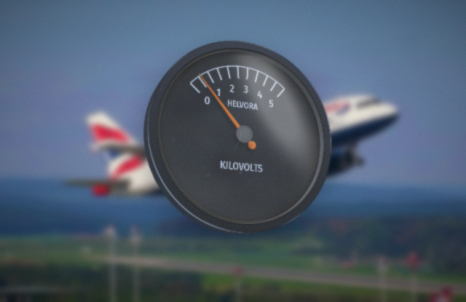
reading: 0.5 (kV)
